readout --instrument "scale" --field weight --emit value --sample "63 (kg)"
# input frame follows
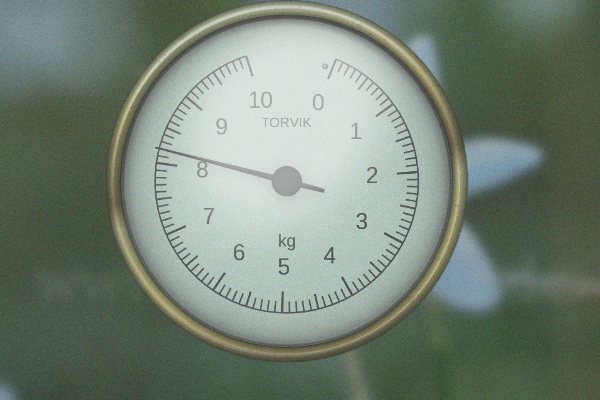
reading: 8.2 (kg)
